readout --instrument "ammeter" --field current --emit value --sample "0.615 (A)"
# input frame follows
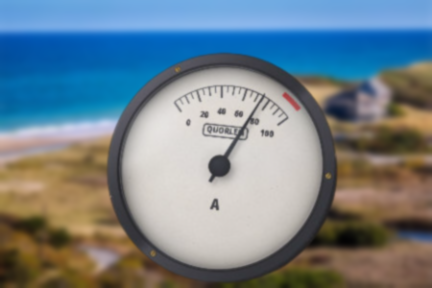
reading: 75 (A)
